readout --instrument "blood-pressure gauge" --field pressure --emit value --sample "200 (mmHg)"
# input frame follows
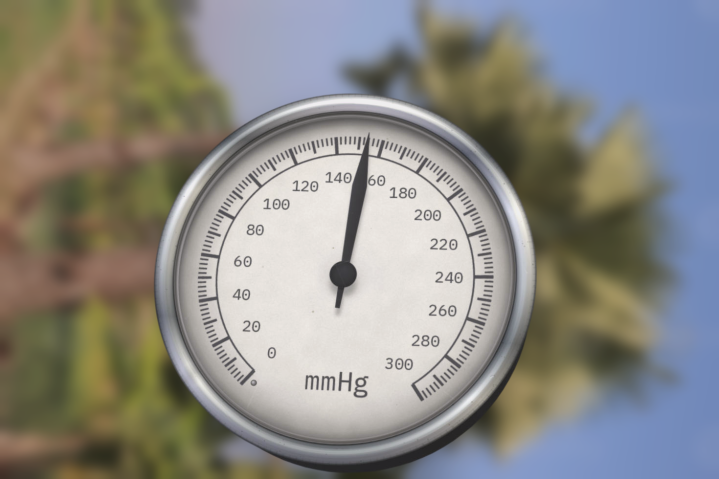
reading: 154 (mmHg)
